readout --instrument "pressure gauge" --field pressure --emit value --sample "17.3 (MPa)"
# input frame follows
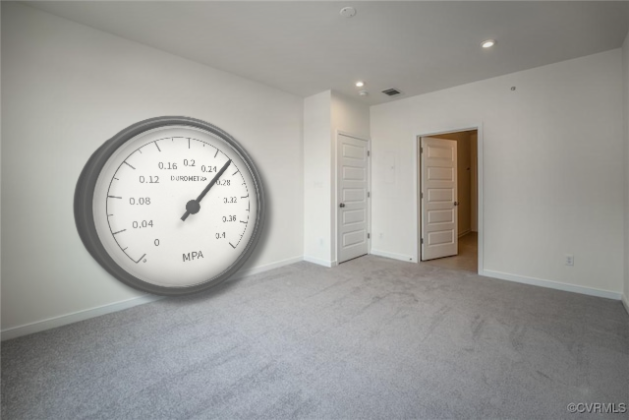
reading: 0.26 (MPa)
